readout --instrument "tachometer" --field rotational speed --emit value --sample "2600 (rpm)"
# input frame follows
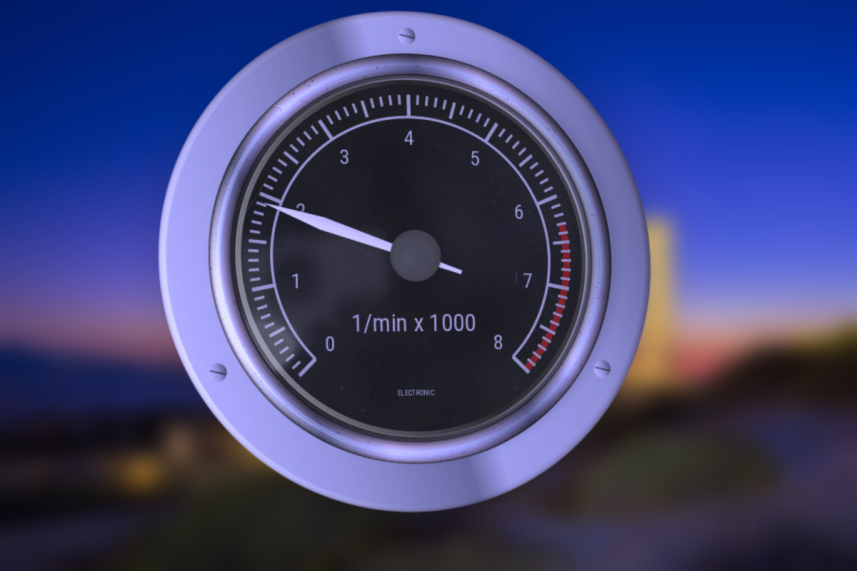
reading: 1900 (rpm)
